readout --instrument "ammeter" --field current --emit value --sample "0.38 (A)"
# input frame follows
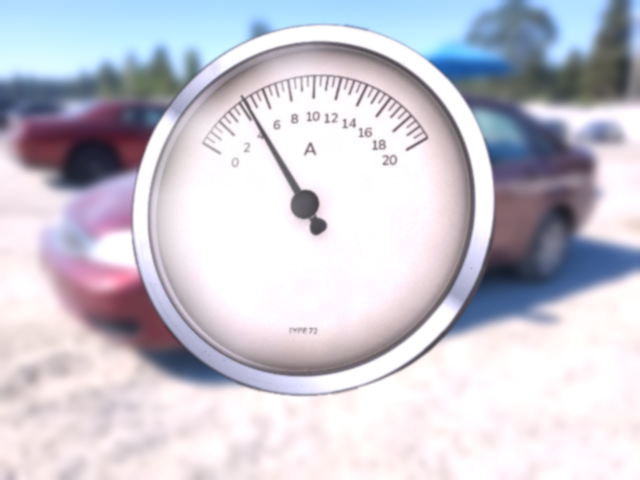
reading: 4.5 (A)
